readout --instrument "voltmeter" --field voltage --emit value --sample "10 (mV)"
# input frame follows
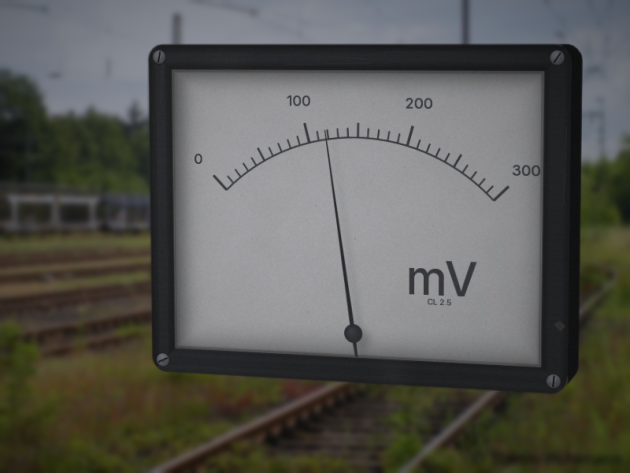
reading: 120 (mV)
